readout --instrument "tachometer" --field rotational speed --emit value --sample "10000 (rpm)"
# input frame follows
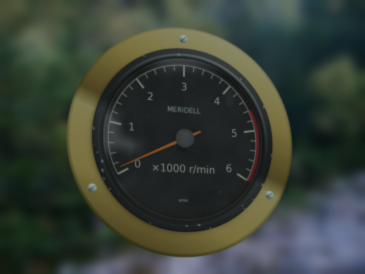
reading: 100 (rpm)
